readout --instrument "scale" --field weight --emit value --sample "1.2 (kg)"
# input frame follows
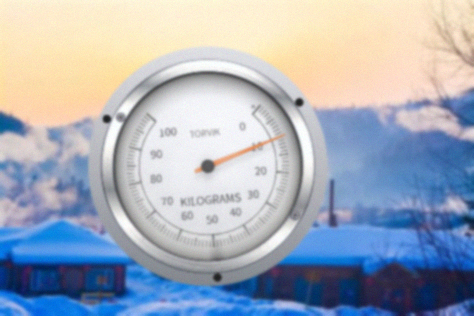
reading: 10 (kg)
